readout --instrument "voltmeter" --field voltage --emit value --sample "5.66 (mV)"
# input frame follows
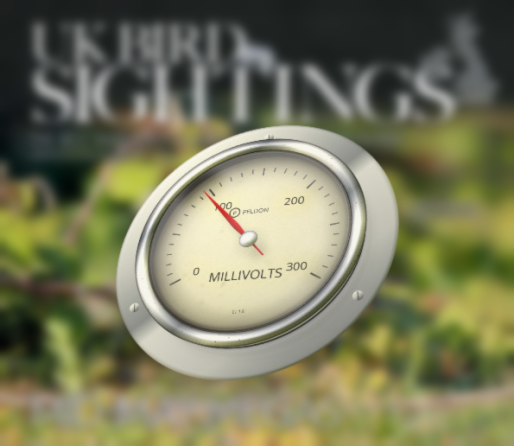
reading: 95 (mV)
